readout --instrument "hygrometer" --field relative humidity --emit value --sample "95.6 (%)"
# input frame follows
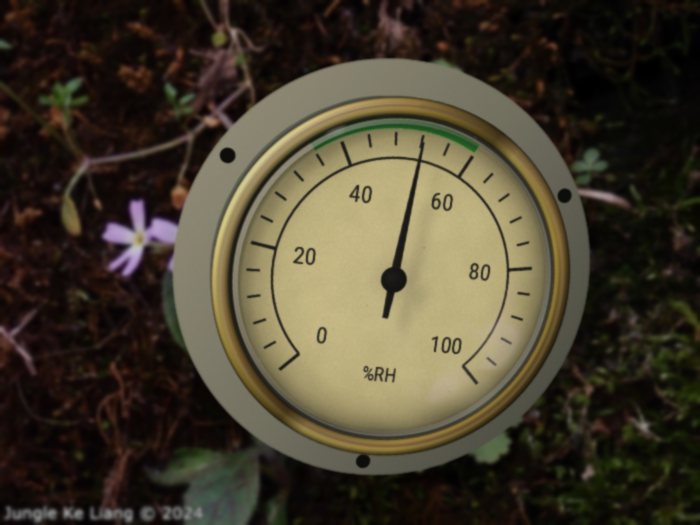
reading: 52 (%)
